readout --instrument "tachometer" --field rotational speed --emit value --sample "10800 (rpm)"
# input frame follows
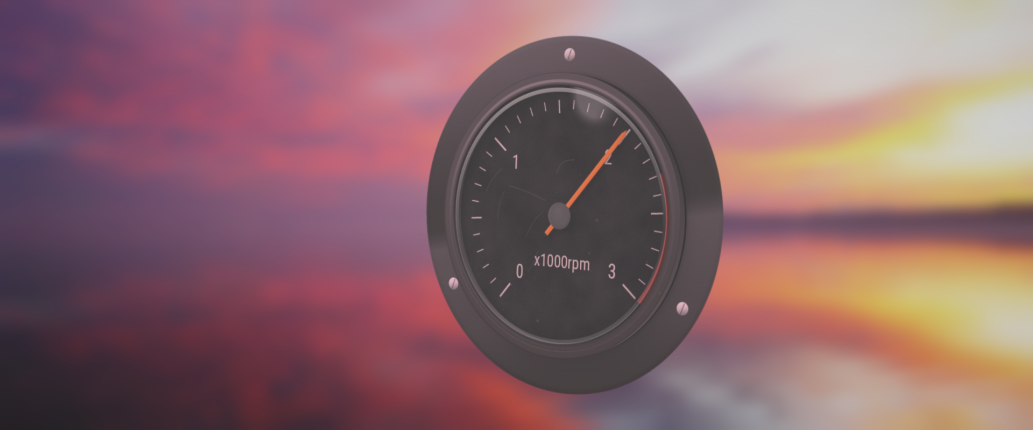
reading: 2000 (rpm)
